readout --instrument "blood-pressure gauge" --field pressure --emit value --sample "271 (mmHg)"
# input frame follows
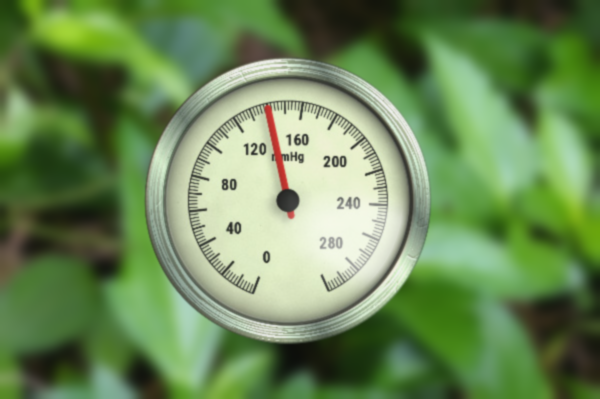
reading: 140 (mmHg)
